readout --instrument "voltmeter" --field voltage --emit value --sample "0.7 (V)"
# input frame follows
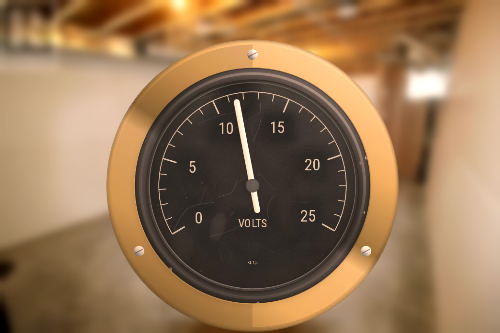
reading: 11.5 (V)
